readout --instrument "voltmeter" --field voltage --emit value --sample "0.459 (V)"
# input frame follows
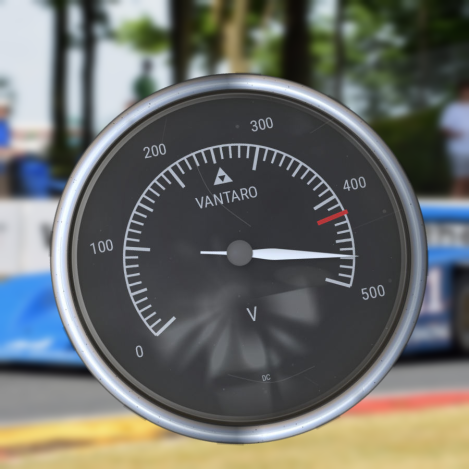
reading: 470 (V)
